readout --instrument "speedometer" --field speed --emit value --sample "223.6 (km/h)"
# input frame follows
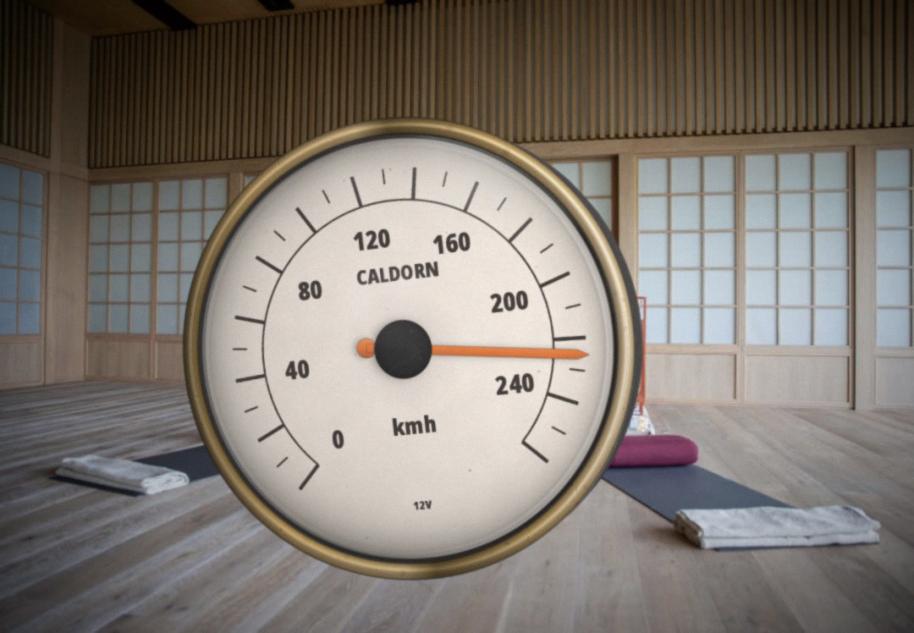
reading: 225 (km/h)
